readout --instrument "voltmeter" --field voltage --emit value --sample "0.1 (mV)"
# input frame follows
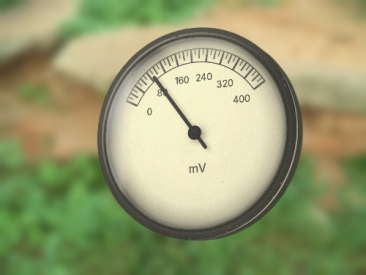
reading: 90 (mV)
